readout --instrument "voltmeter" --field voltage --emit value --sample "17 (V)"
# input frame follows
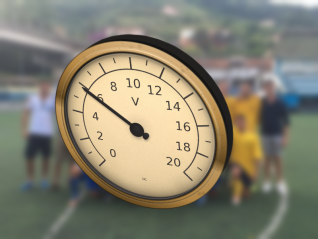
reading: 6 (V)
